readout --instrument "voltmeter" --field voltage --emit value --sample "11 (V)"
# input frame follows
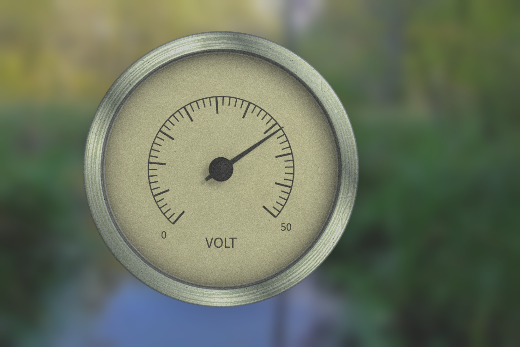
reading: 36 (V)
